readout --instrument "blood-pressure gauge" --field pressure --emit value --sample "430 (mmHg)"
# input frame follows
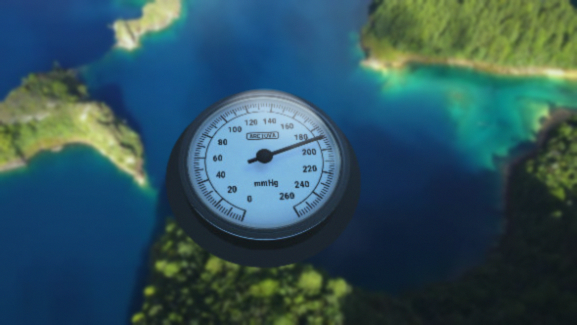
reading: 190 (mmHg)
